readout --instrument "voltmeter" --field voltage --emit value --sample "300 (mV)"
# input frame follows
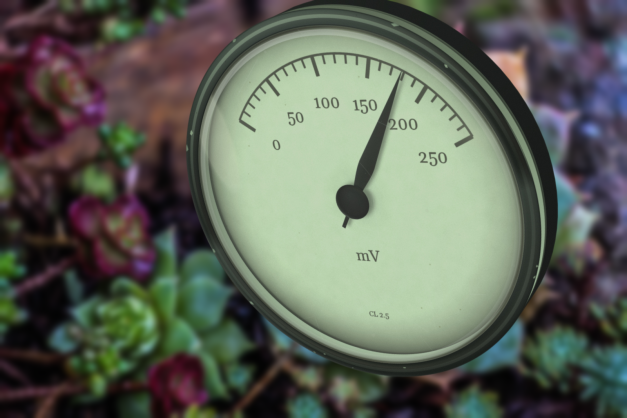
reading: 180 (mV)
